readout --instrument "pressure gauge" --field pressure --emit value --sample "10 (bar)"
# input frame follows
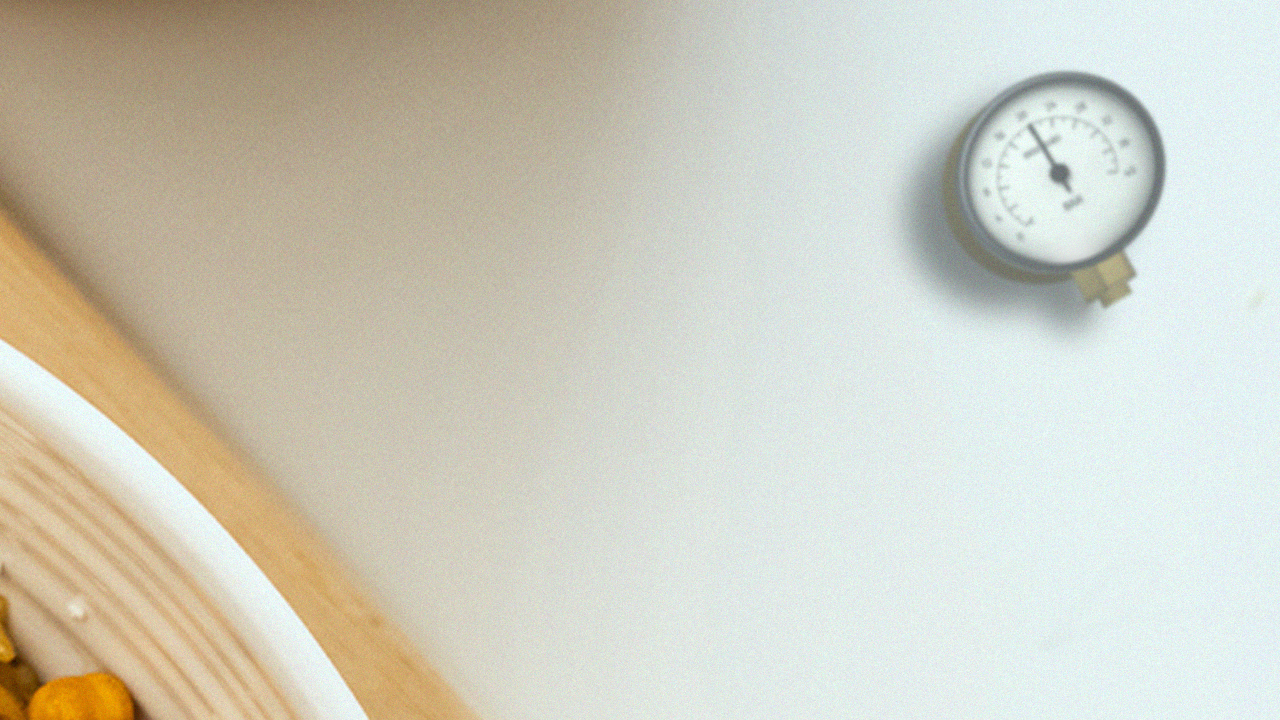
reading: 20 (bar)
